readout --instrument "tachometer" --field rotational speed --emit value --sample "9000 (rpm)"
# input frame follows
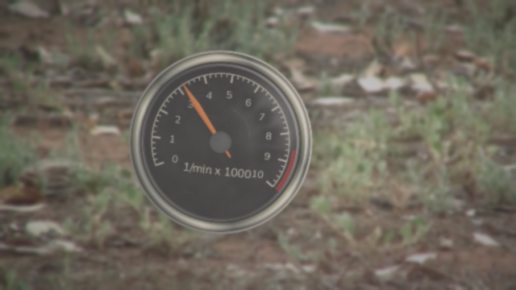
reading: 3200 (rpm)
